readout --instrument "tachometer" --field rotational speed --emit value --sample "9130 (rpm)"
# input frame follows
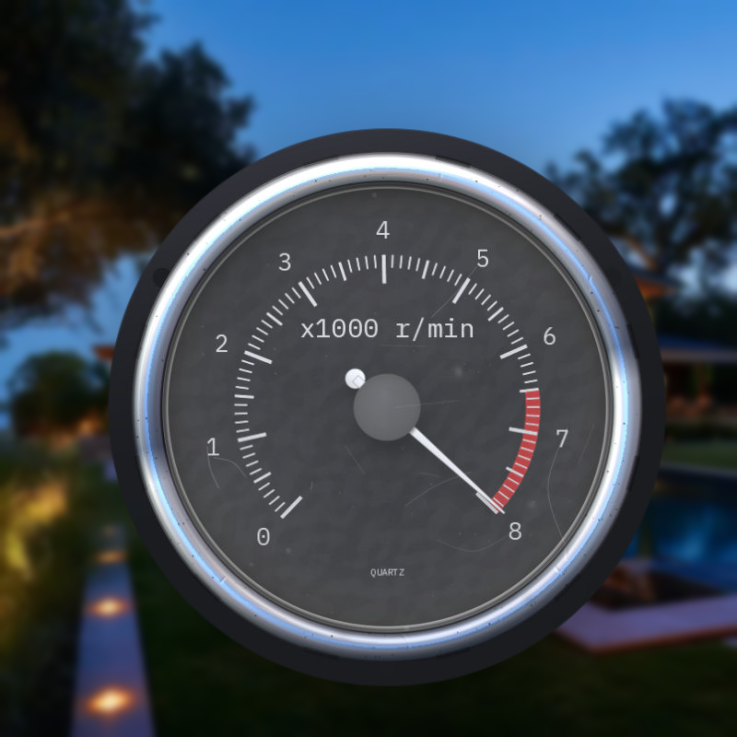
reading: 7950 (rpm)
